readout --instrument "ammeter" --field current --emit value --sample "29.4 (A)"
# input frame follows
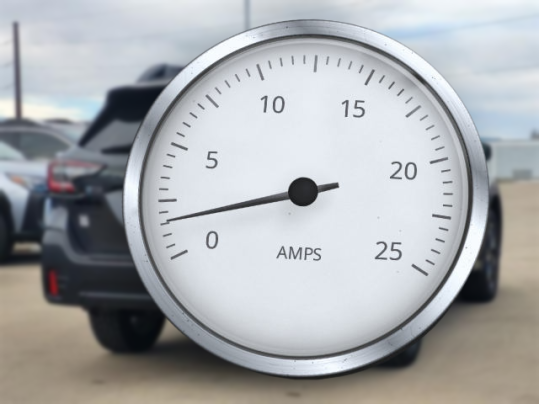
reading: 1.5 (A)
